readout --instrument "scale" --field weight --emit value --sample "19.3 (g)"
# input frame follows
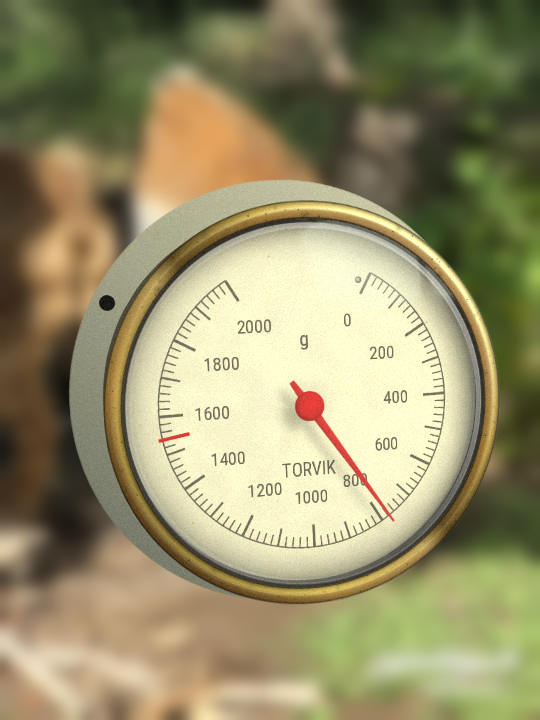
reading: 780 (g)
